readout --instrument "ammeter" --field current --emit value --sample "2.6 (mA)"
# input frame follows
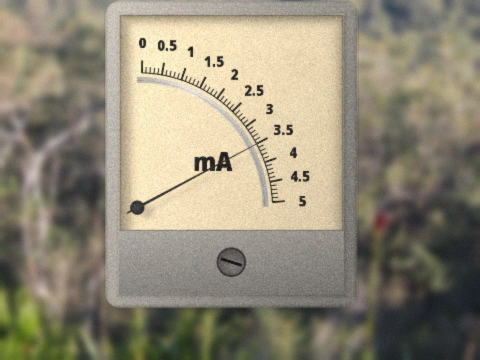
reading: 3.5 (mA)
